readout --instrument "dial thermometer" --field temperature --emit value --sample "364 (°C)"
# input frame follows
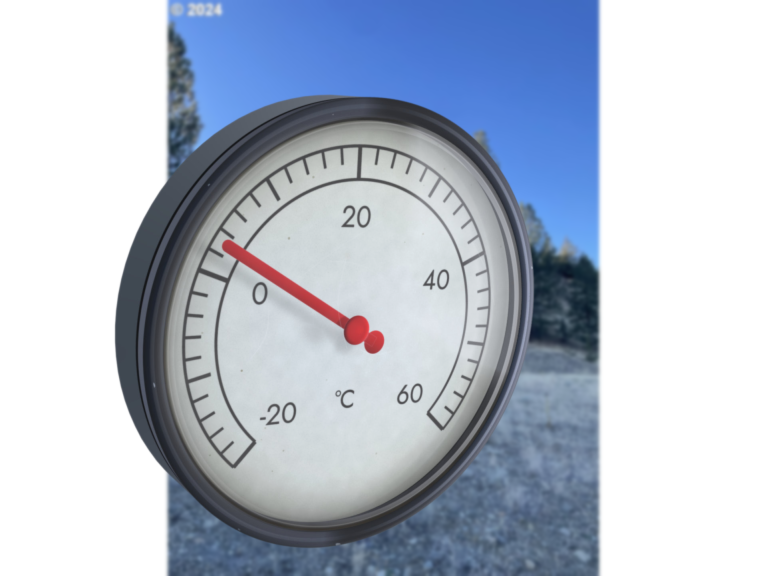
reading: 3 (°C)
